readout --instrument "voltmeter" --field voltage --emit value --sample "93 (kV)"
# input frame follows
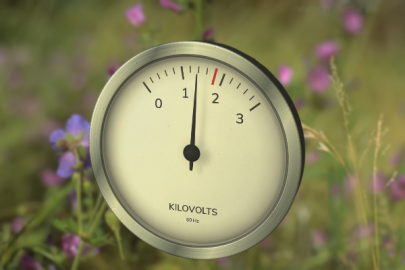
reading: 1.4 (kV)
